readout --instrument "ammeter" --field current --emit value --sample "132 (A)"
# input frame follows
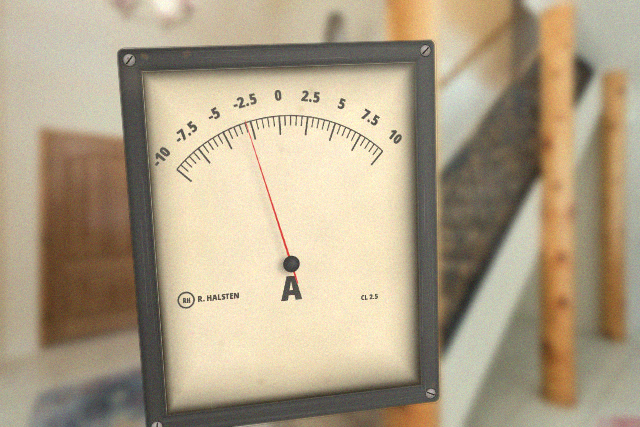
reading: -3 (A)
